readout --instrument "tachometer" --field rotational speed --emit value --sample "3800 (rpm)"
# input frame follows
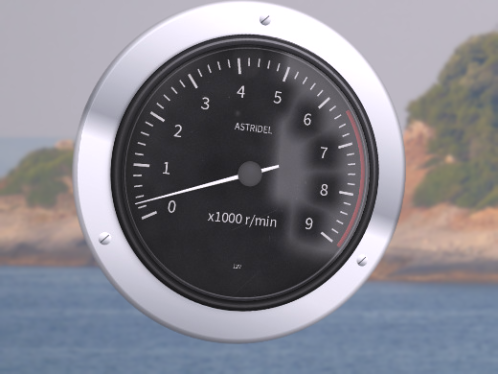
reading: 300 (rpm)
